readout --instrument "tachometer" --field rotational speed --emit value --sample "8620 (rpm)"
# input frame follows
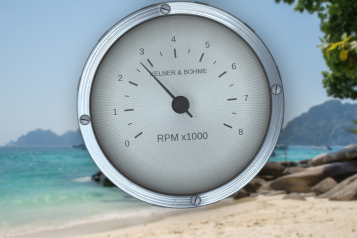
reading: 2750 (rpm)
